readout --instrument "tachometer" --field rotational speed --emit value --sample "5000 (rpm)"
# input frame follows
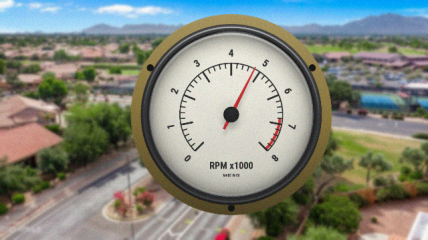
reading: 4800 (rpm)
